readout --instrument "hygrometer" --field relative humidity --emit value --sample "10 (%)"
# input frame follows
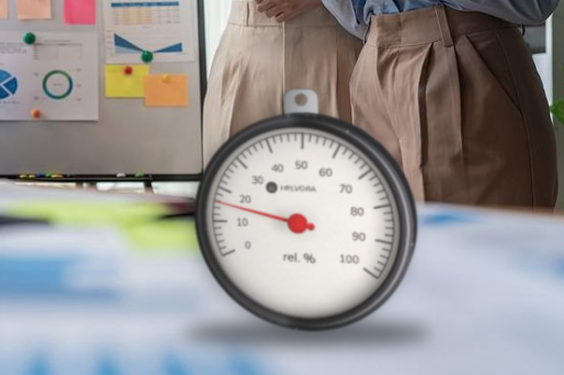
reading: 16 (%)
